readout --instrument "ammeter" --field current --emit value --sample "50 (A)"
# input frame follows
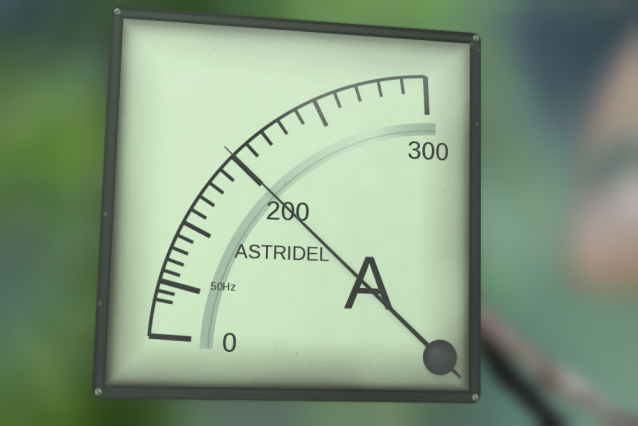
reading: 200 (A)
